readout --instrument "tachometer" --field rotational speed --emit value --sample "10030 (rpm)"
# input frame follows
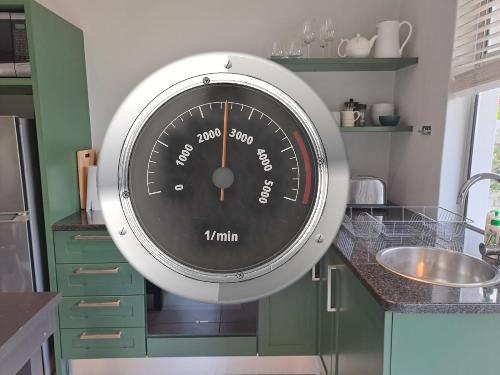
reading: 2500 (rpm)
